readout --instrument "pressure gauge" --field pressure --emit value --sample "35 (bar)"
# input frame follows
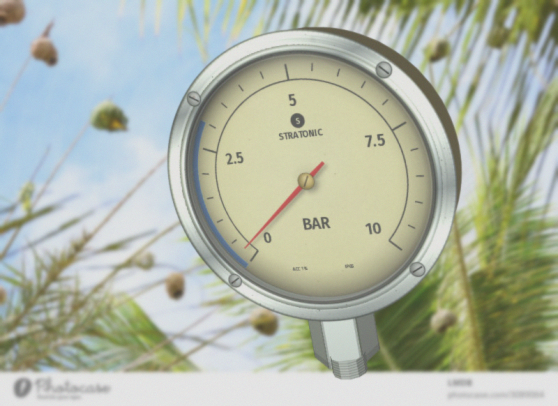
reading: 0.25 (bar)
